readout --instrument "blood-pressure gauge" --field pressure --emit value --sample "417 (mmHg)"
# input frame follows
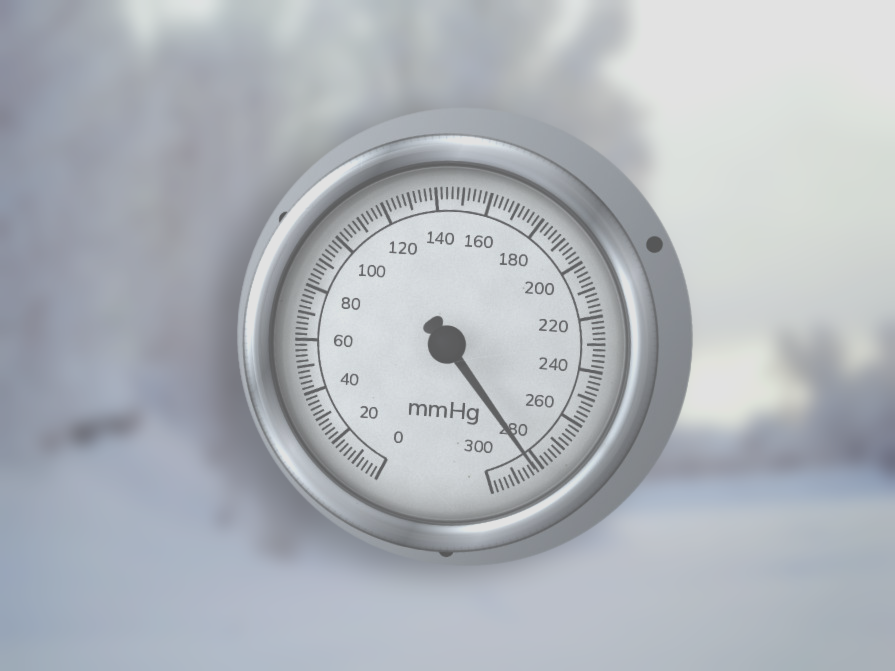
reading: 282 (mmHg)
